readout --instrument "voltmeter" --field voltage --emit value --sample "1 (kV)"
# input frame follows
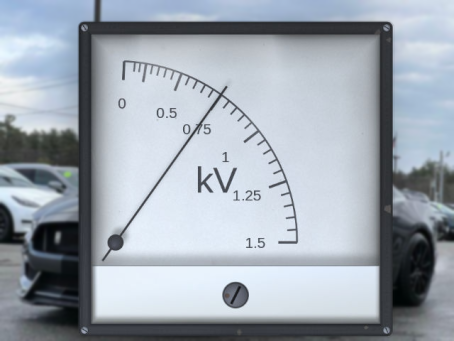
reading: 0.75 (kV)
